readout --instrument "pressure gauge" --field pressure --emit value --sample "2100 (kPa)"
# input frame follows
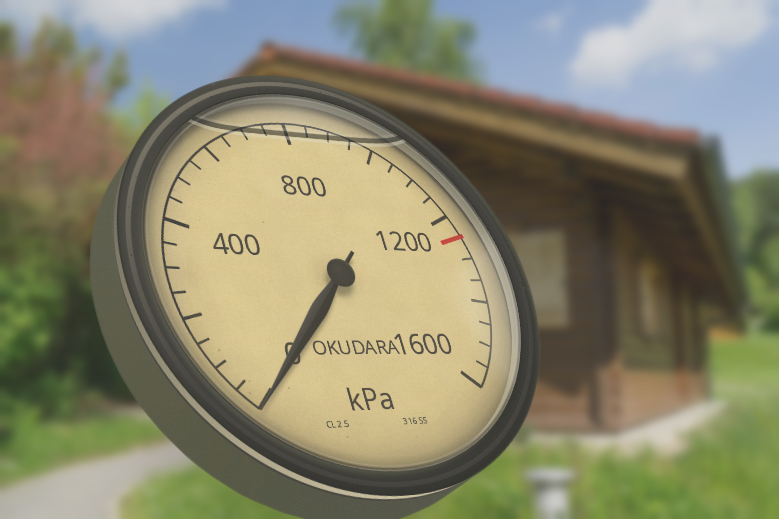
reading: 0 (kPa)
